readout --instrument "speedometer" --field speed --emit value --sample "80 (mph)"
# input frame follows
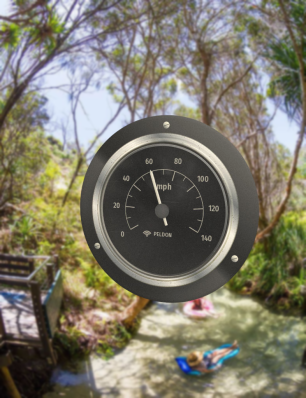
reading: 60 (mph)
